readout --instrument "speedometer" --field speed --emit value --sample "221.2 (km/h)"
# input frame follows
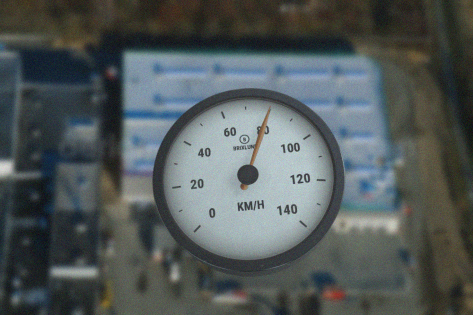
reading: 80 (km/h)
